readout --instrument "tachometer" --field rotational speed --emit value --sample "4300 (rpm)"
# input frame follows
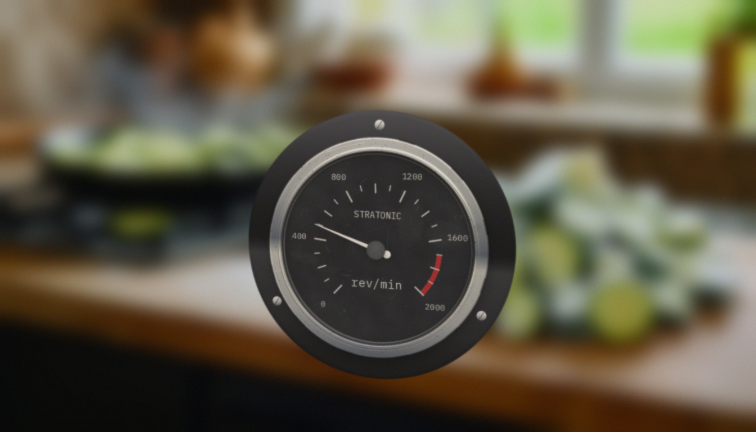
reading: 500 (rpm)
